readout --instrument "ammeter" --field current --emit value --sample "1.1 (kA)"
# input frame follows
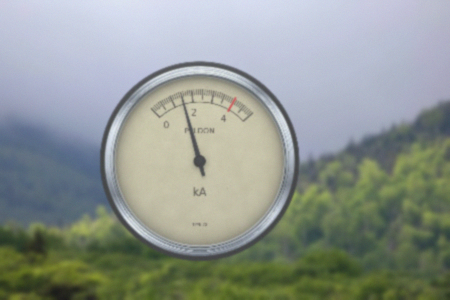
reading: 1.5 (kA)
